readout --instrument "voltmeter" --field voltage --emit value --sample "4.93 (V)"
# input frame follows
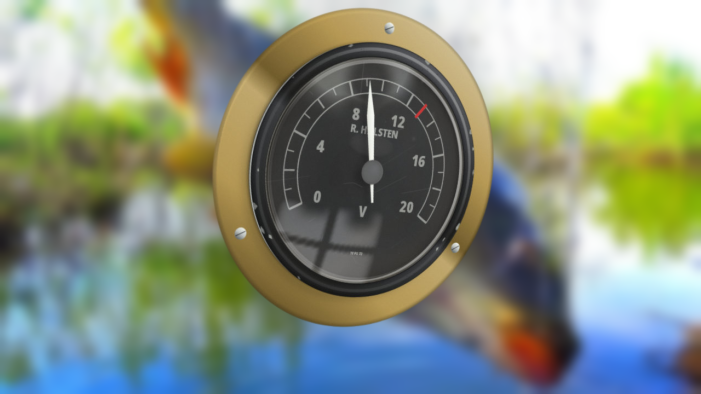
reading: 9 (V)
